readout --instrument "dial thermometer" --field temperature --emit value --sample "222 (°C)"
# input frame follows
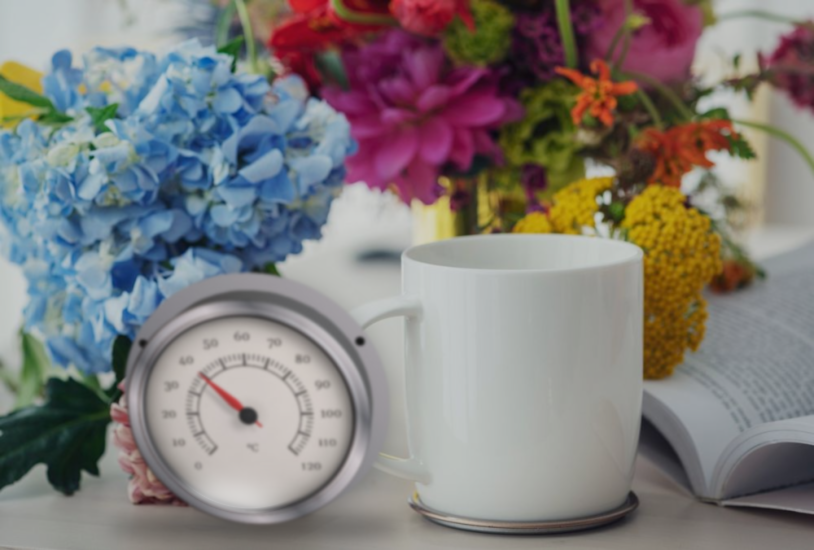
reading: 40 (°C)
